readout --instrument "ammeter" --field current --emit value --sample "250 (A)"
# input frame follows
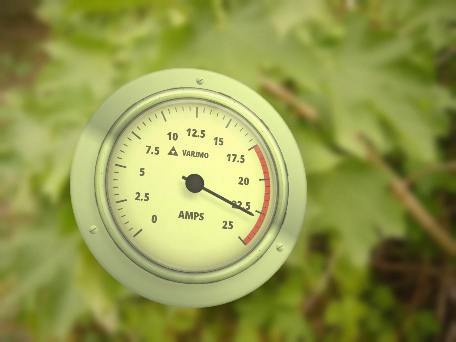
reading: 23 (A)
